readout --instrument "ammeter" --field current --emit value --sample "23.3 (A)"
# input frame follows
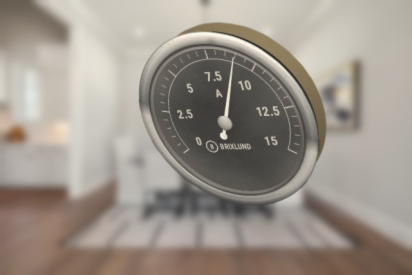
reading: 9 (A)
